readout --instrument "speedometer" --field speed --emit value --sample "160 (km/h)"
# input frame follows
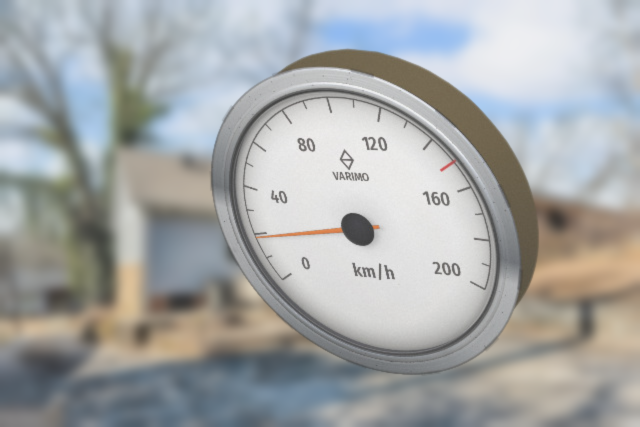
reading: 20 (km/h)
